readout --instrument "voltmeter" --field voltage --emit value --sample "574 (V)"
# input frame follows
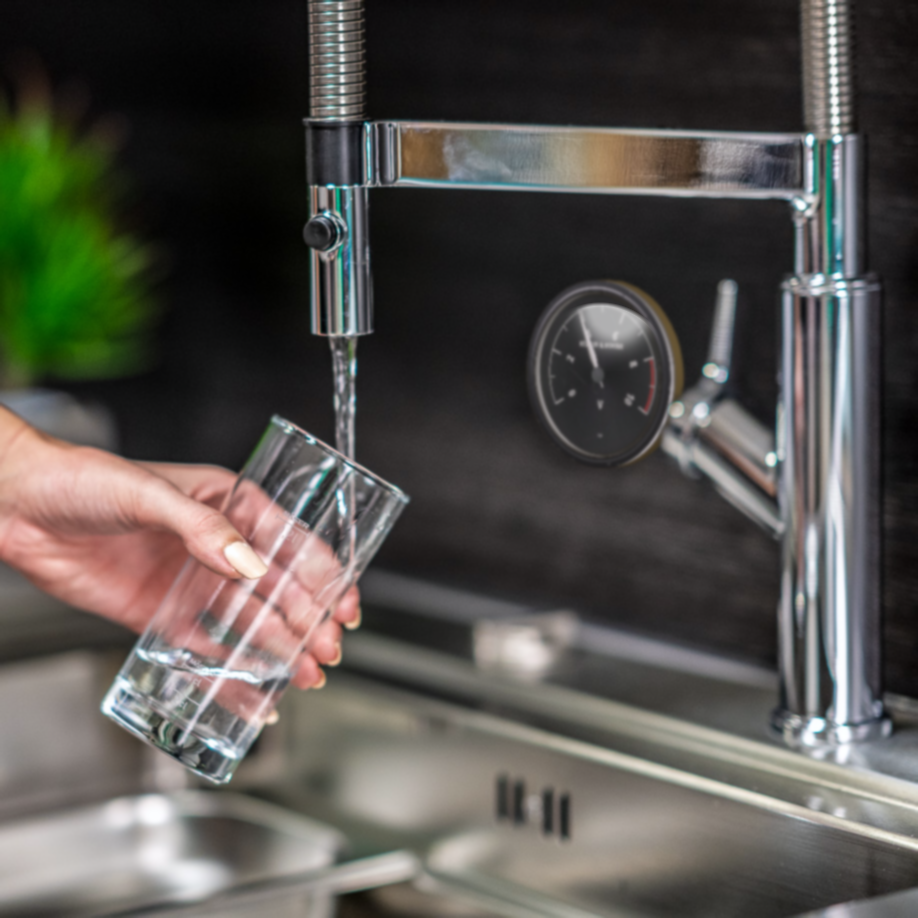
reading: 4 (V)
